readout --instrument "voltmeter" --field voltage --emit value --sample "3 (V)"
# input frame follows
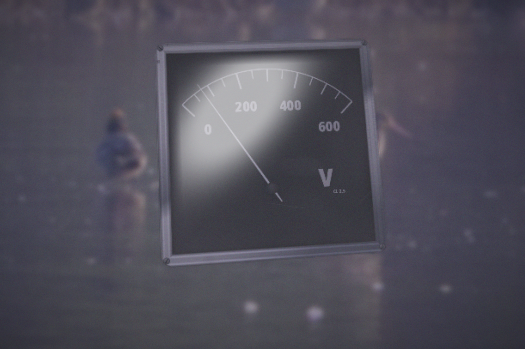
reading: 75 (V)
